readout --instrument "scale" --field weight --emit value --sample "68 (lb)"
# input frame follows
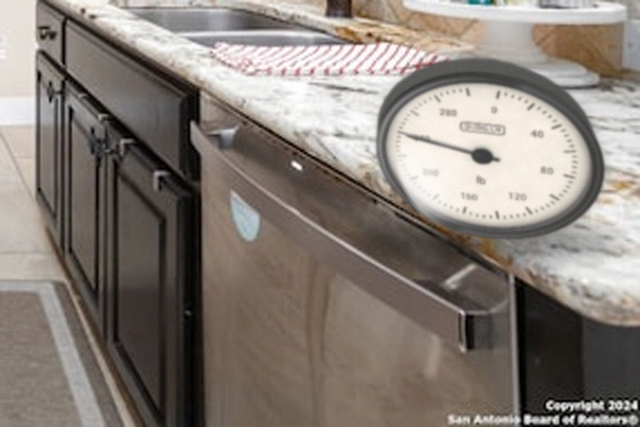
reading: 240 (lb)
